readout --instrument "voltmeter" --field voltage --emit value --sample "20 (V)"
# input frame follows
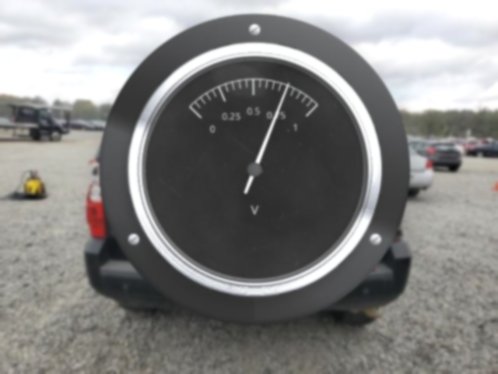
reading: 0.75 (V)
